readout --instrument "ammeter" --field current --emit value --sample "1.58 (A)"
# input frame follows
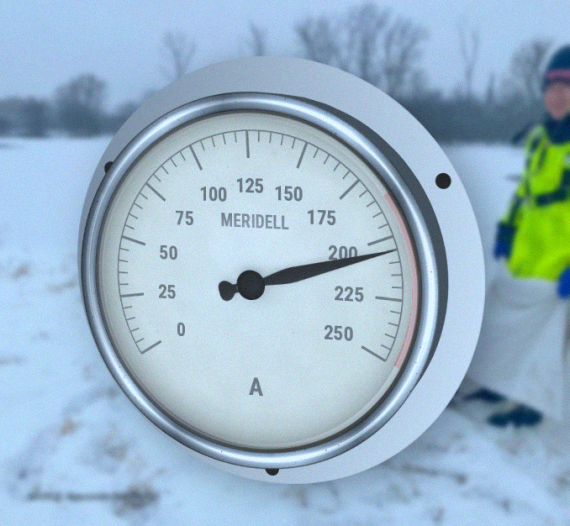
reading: 205 (A)
